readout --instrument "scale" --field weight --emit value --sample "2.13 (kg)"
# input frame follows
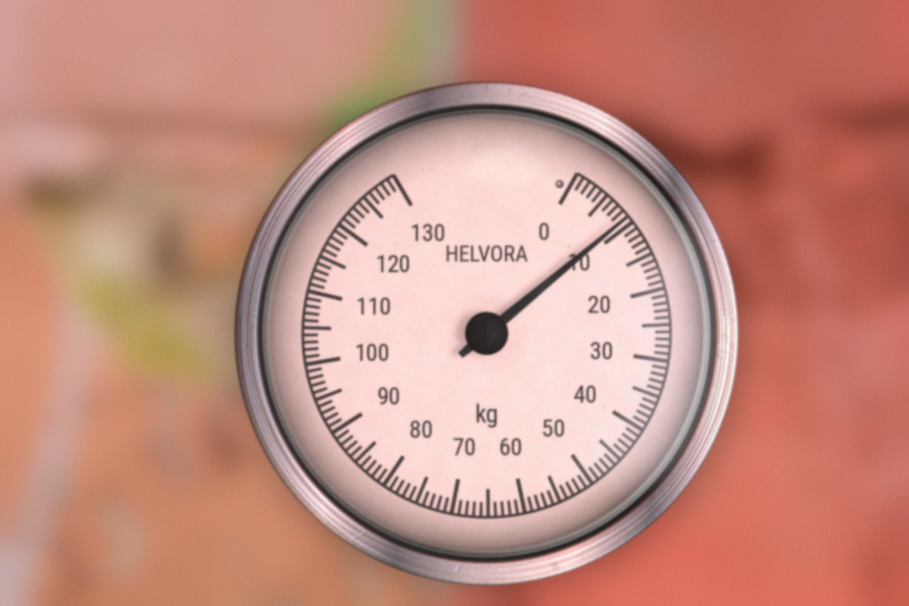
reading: 9 (kg)
